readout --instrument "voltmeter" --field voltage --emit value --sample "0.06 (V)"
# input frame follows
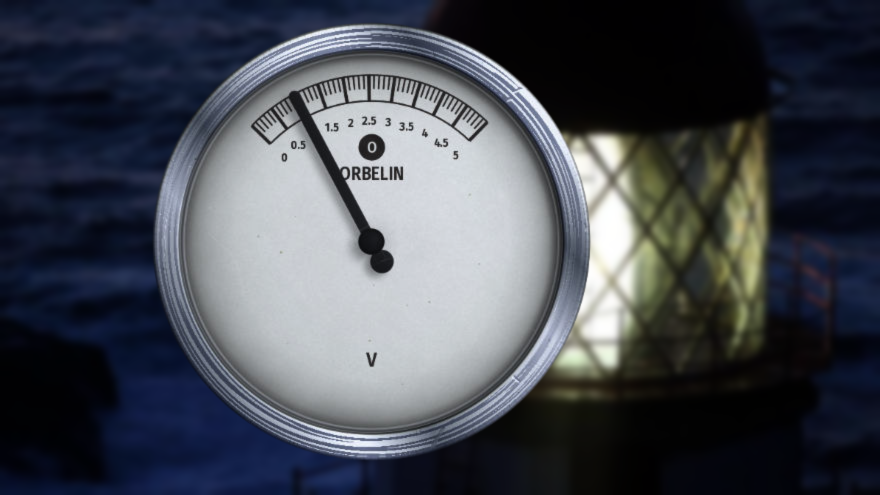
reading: 1 (V)
